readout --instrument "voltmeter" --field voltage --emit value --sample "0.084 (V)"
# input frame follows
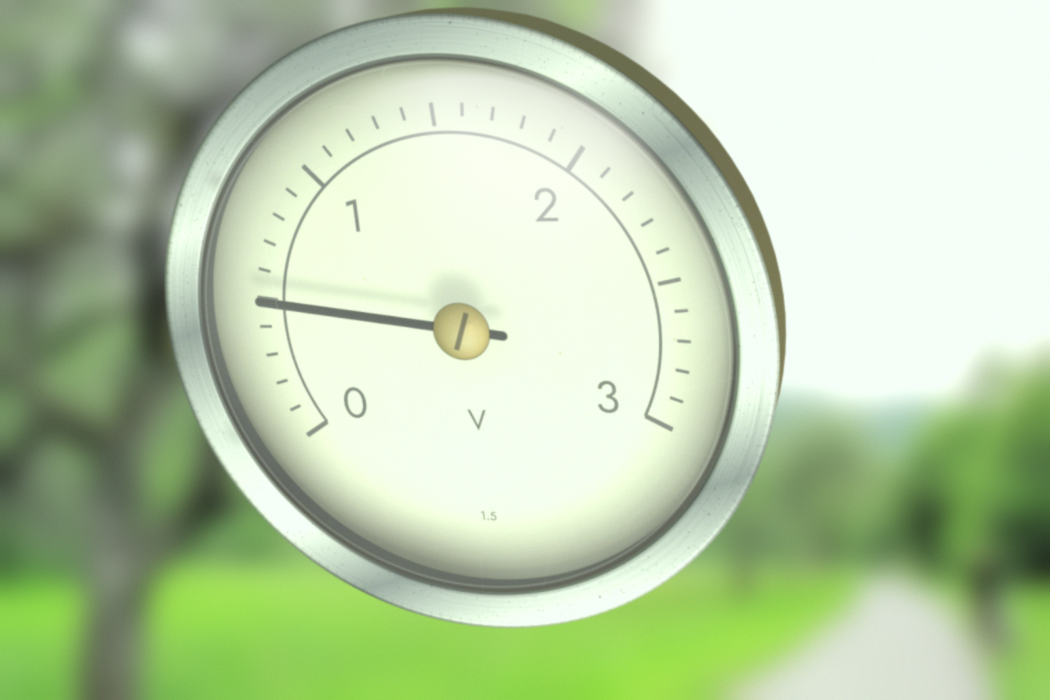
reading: 0.5 (V)
